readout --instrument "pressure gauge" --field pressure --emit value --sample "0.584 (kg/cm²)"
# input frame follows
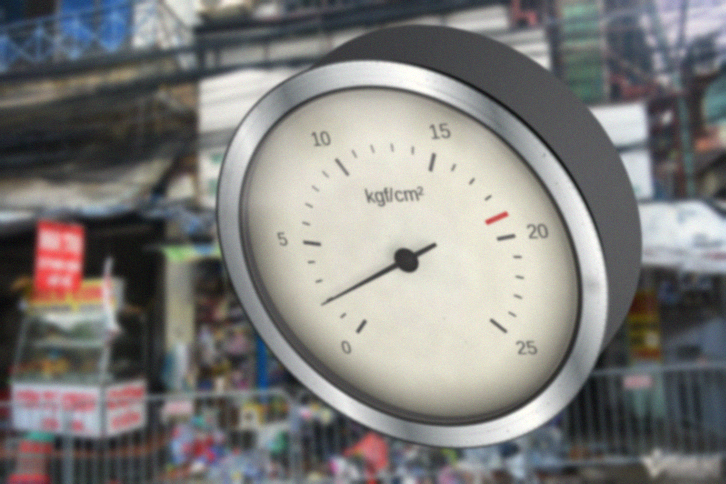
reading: 2 (kg/cm²)
